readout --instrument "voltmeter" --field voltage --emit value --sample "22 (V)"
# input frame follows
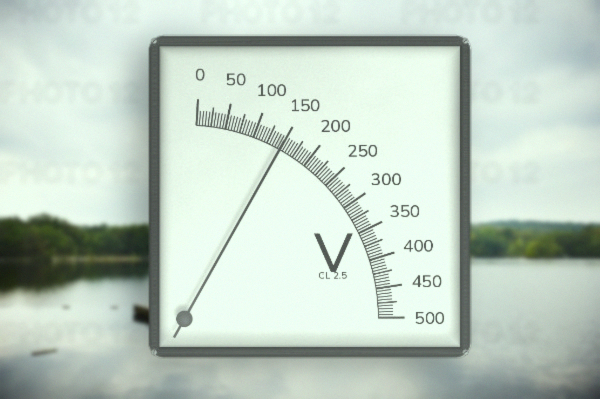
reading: 150 (V)
